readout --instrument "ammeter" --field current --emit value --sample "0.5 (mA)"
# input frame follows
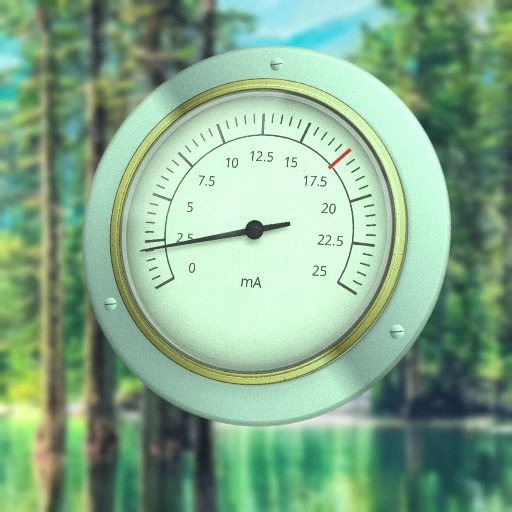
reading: 2 (mA)
